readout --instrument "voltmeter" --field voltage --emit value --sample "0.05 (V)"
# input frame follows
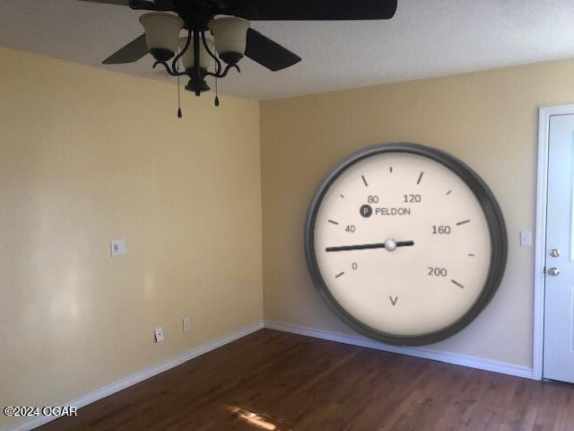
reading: 20 (V)
